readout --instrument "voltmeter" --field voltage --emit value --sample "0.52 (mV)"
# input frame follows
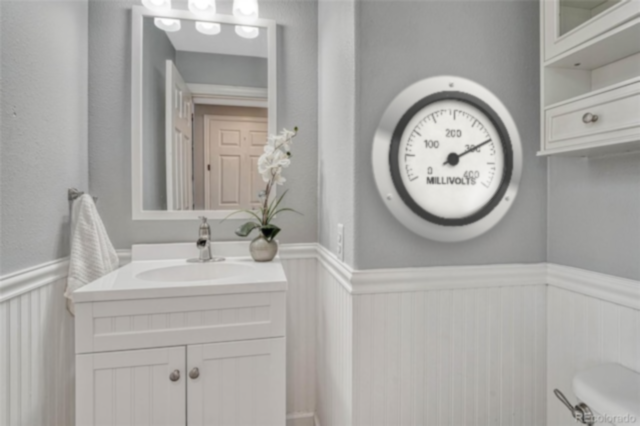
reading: 300 (mV)
